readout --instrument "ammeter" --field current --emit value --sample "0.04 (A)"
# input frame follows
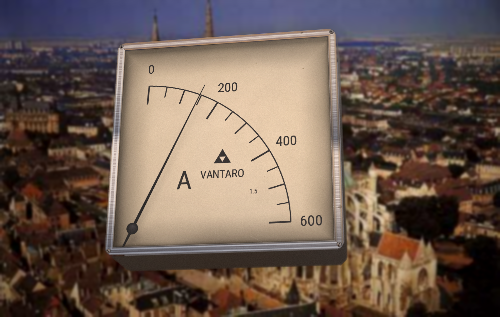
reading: 150 (A)
